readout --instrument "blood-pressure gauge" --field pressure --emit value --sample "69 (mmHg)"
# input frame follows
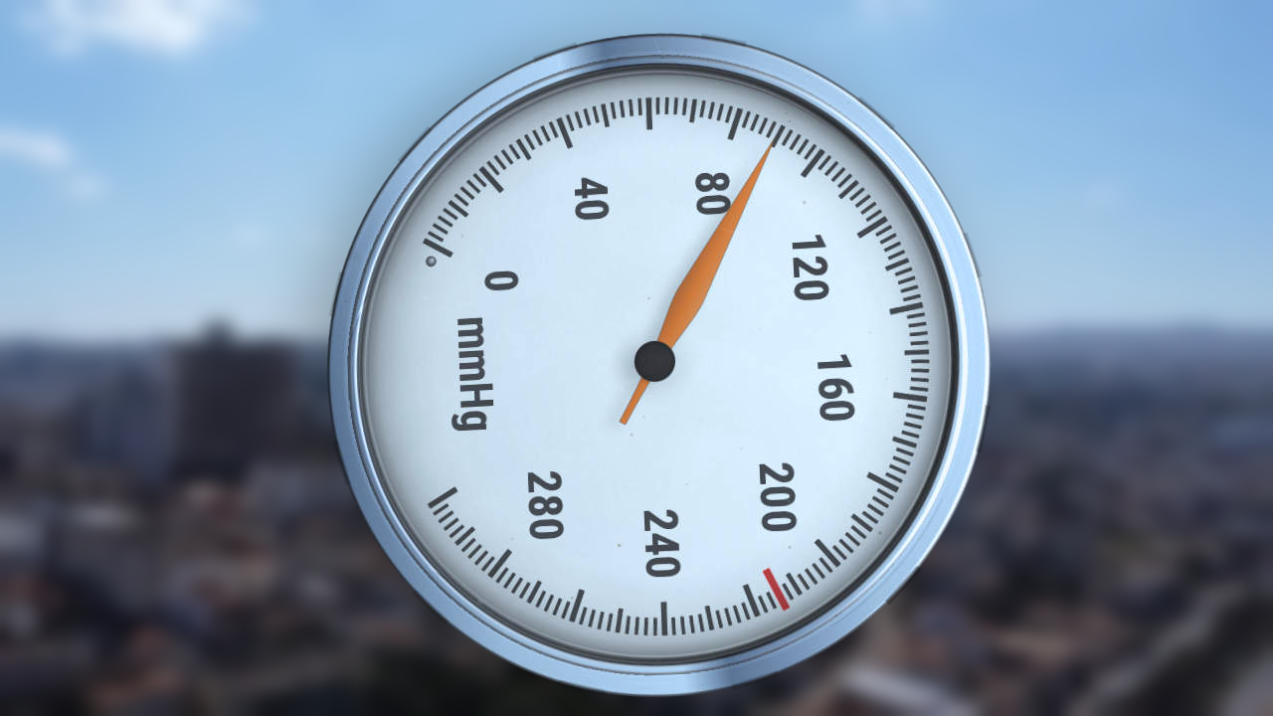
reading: 90 (mmHg)
